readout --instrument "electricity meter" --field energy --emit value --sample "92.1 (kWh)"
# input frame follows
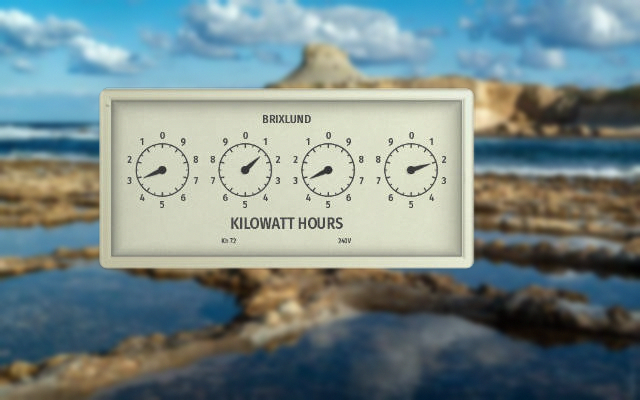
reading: 3132 (kWh)
